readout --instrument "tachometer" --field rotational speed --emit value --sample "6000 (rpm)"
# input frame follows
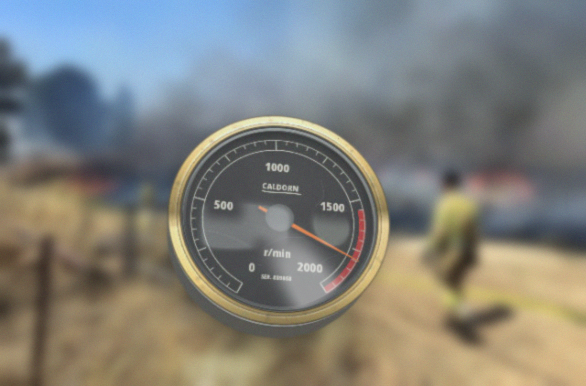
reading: 1800 (rpm)
